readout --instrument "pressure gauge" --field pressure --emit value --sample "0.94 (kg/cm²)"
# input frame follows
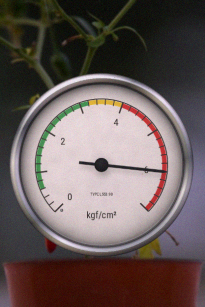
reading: 6 (kg/cm²)
